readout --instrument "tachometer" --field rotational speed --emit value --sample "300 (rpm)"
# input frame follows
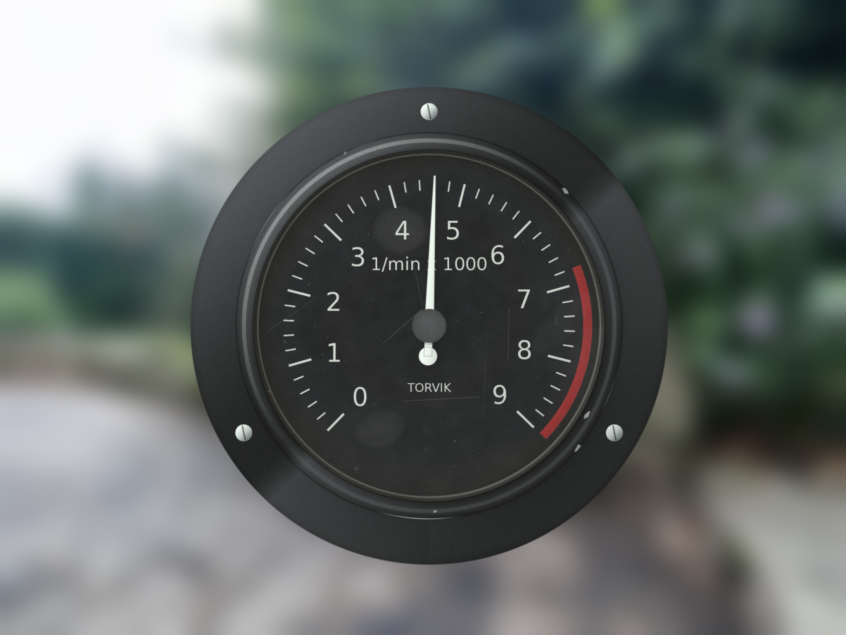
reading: 4600 (rpm)
